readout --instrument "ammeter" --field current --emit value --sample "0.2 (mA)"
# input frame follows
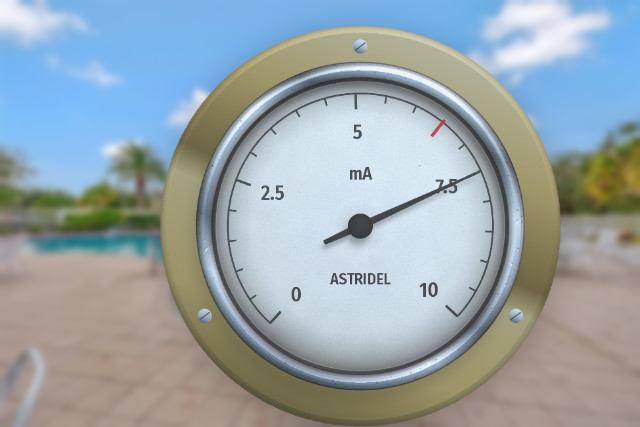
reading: 7.5 (mA)
